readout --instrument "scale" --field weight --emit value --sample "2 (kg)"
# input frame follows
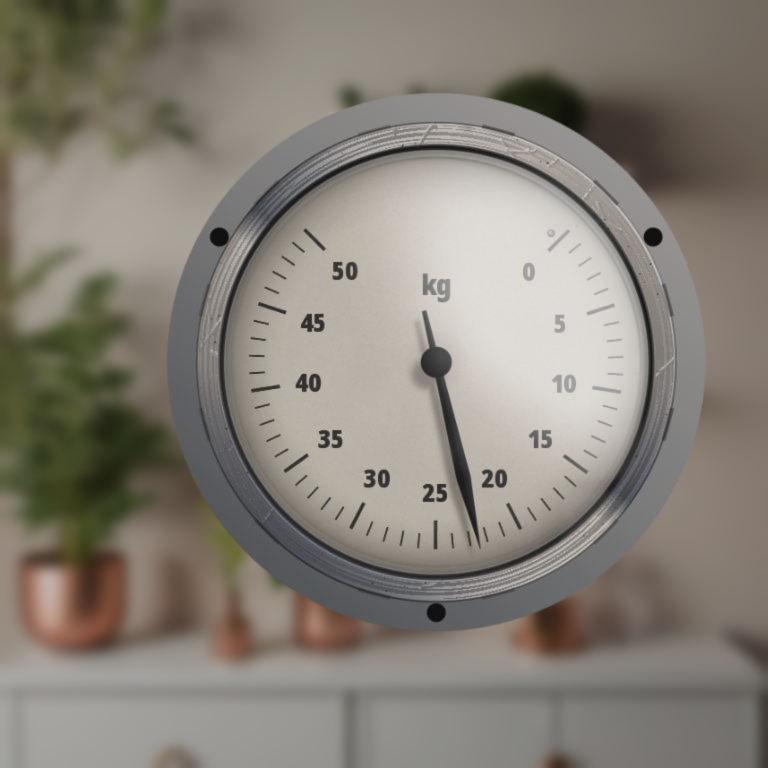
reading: 22.5 (kg)
